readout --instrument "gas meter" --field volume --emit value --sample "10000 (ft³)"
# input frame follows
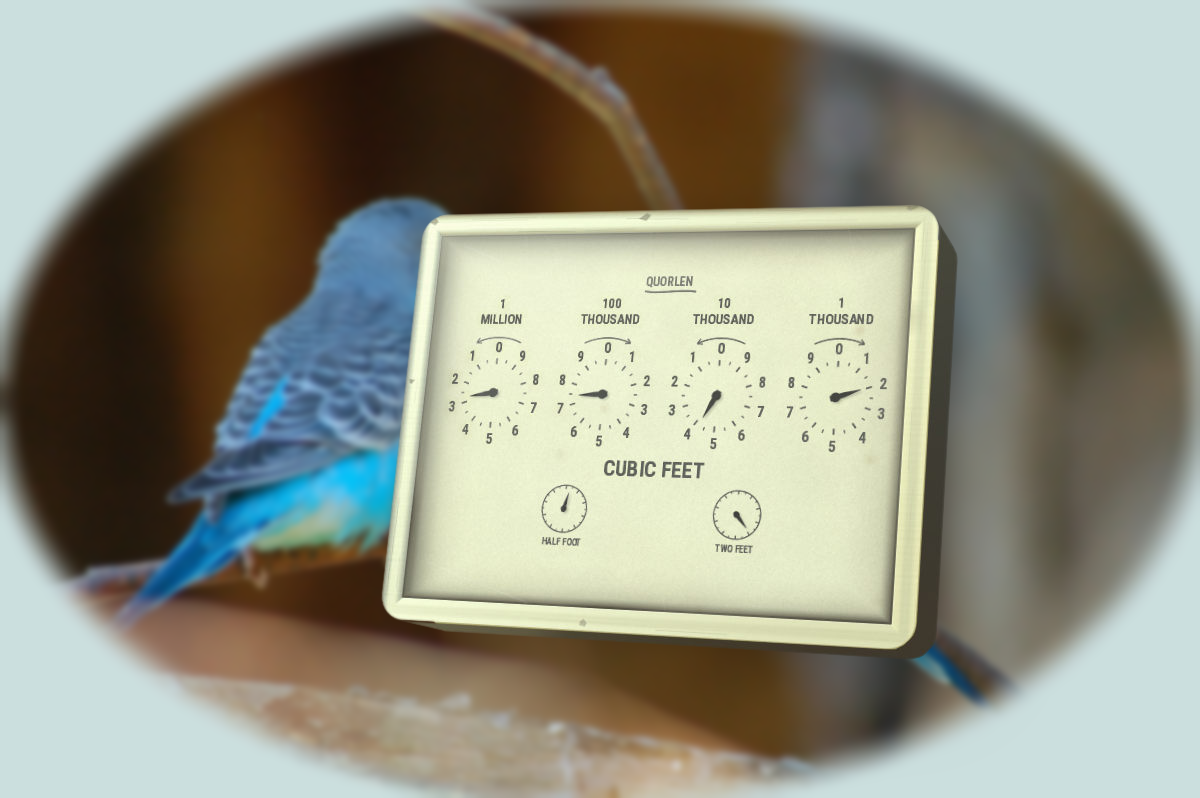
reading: 274200 (ft³)
